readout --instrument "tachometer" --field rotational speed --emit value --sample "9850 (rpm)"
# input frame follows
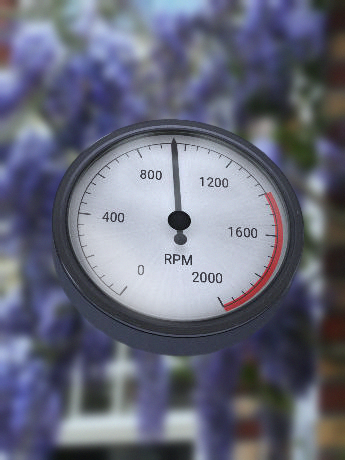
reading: 950 (rpm)
